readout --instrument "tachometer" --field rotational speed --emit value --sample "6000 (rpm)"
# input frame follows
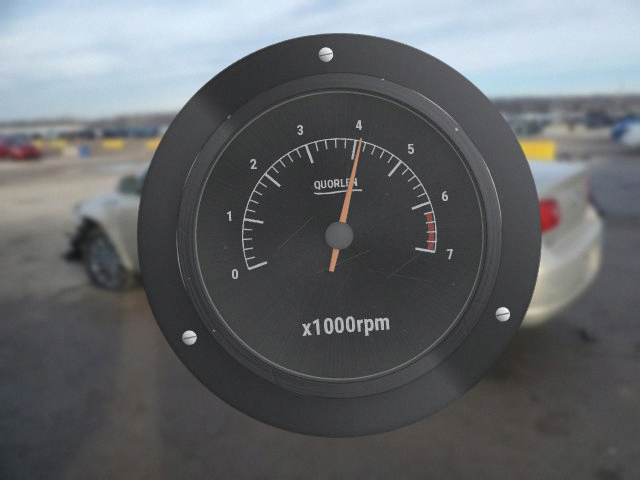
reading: 4100 (rpm)
